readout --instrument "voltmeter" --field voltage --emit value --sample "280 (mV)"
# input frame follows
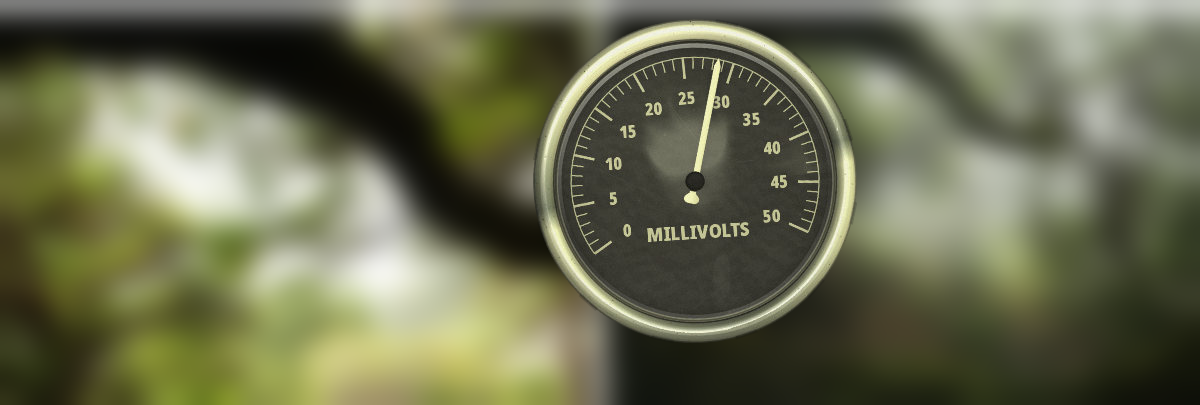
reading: 28.5 (mV)
